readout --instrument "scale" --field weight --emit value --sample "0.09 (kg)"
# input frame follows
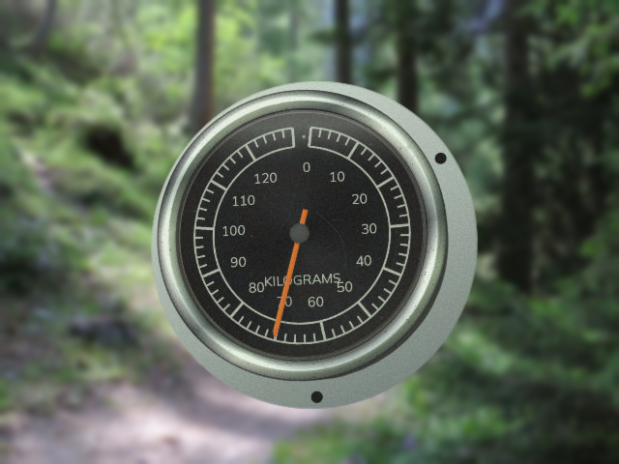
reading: 70 (kg)
